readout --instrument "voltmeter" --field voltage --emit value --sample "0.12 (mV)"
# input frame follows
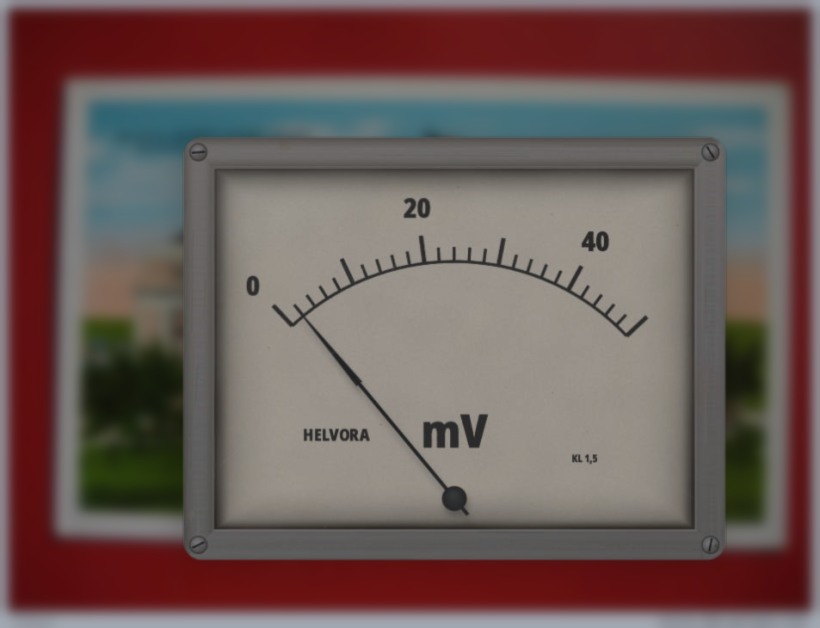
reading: 2 (mV)
